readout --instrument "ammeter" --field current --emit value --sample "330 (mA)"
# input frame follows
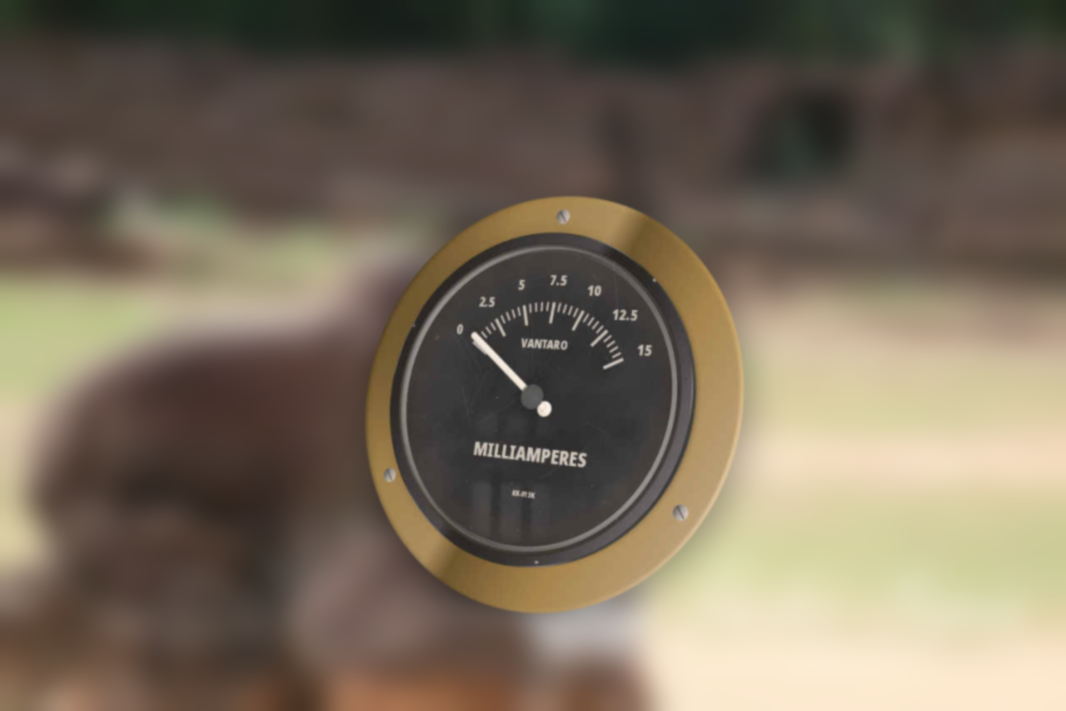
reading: 0.5 (mA)
